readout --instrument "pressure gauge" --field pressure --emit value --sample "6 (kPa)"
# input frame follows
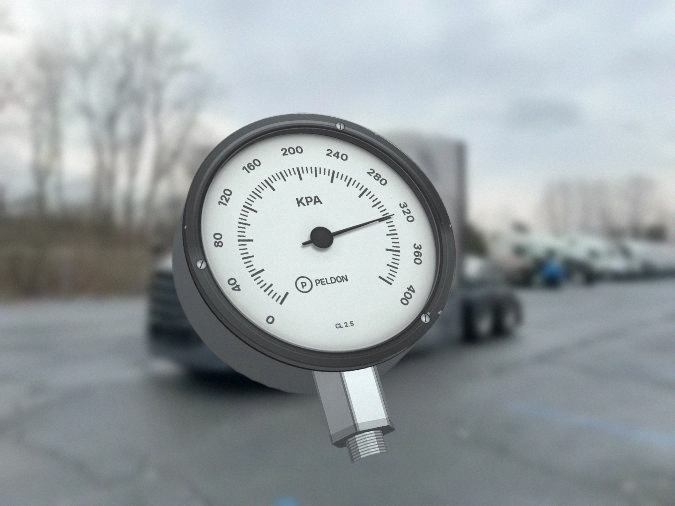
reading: 320 (kPa)
